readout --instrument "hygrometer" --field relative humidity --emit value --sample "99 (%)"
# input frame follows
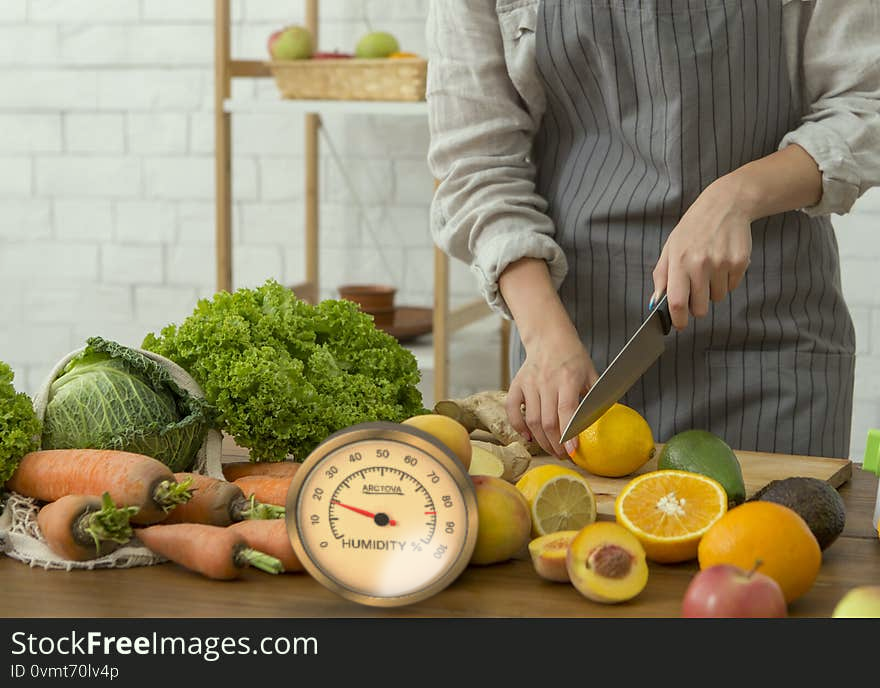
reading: 20 (%)
